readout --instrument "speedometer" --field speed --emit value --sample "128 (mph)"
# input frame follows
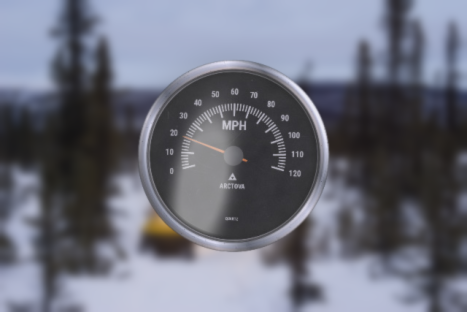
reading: 20 (mph)
